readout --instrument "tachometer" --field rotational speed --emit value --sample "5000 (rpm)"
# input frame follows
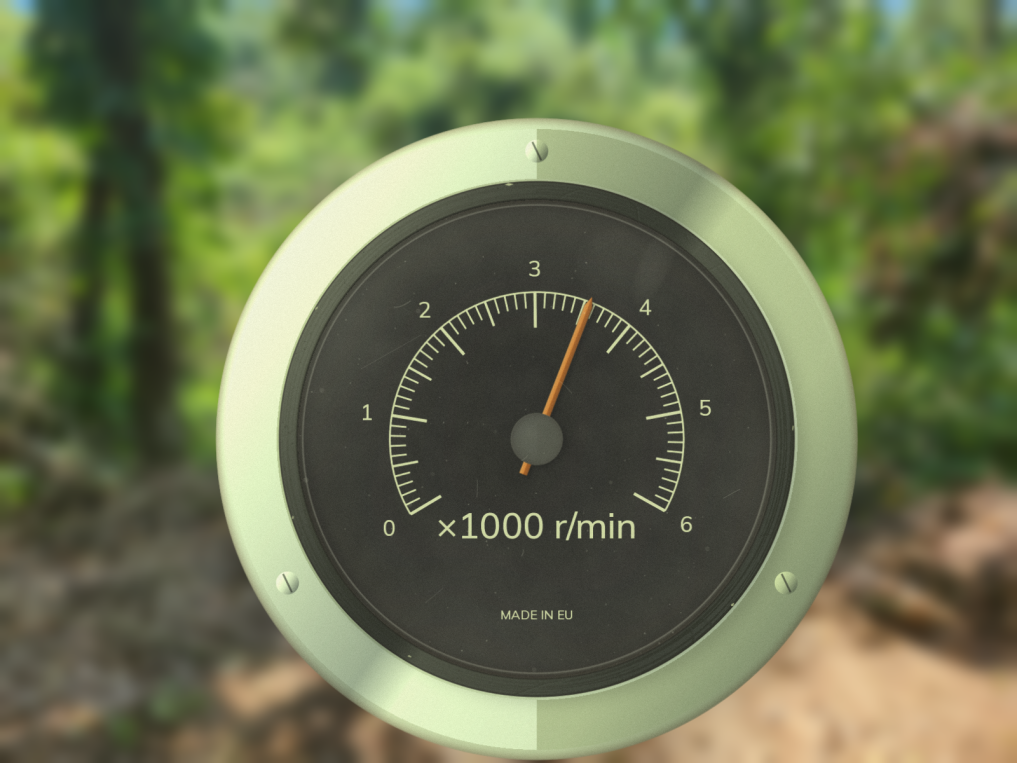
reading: 3550 (rpm)
